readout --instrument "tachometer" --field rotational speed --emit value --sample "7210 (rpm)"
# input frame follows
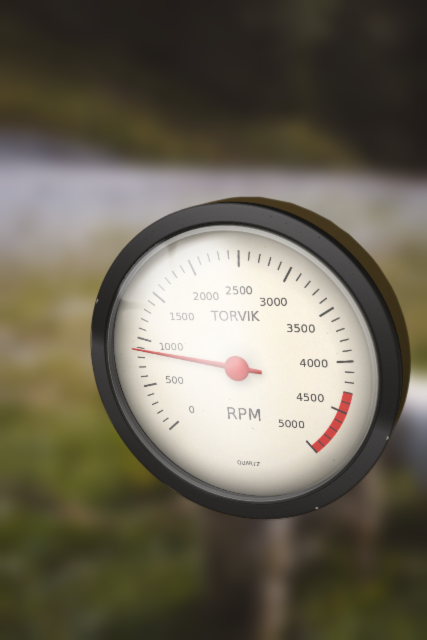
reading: 900 (rpm)
